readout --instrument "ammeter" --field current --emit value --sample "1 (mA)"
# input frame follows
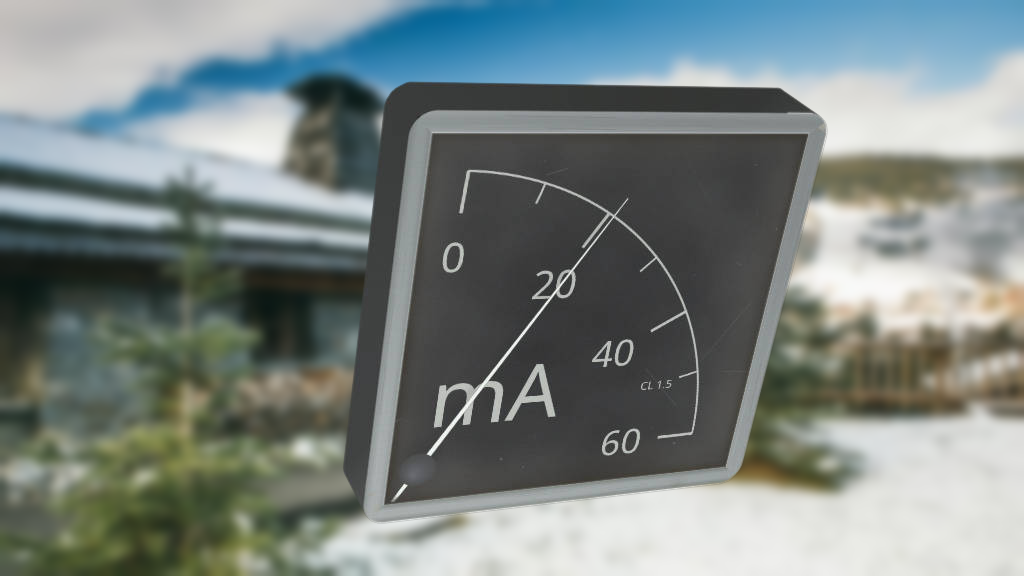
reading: 20 (mA)
